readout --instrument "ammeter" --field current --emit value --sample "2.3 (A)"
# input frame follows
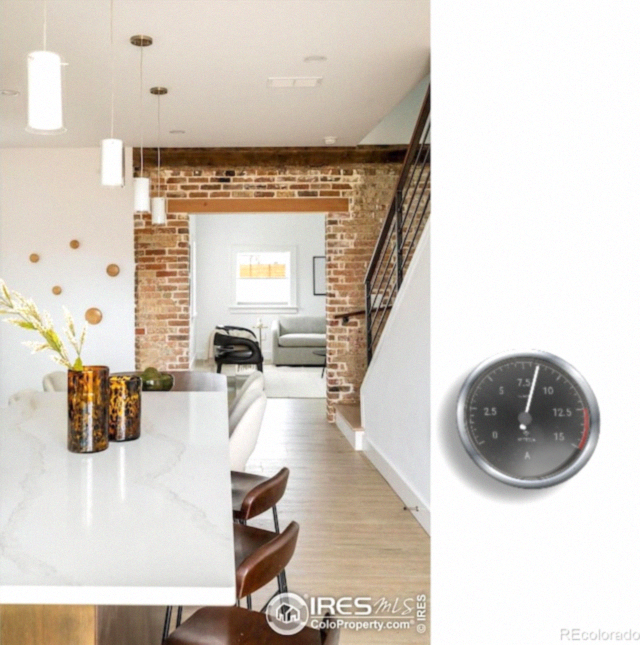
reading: 8.5 (A)
